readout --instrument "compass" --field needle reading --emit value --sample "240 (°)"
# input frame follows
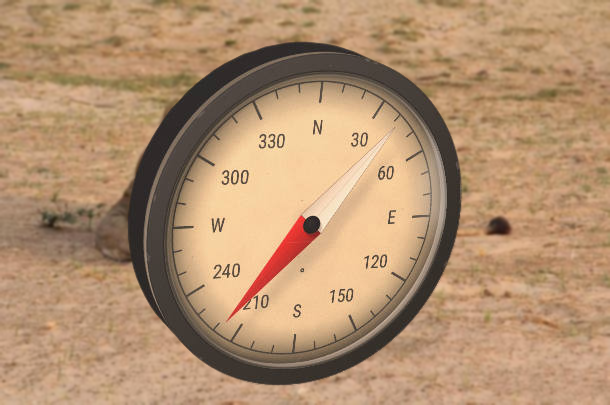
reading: 220 (°)
